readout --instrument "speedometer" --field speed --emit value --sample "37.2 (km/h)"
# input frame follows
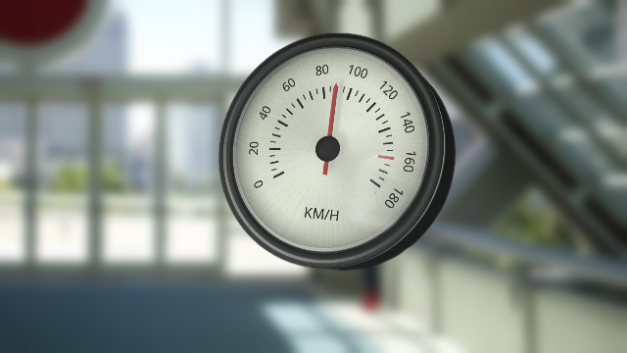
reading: 90 (km/h)
